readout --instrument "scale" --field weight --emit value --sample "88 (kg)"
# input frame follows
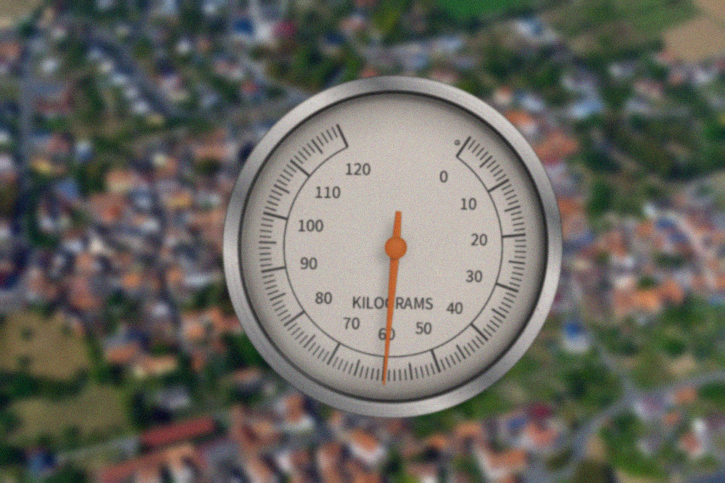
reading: 60 (kg)
